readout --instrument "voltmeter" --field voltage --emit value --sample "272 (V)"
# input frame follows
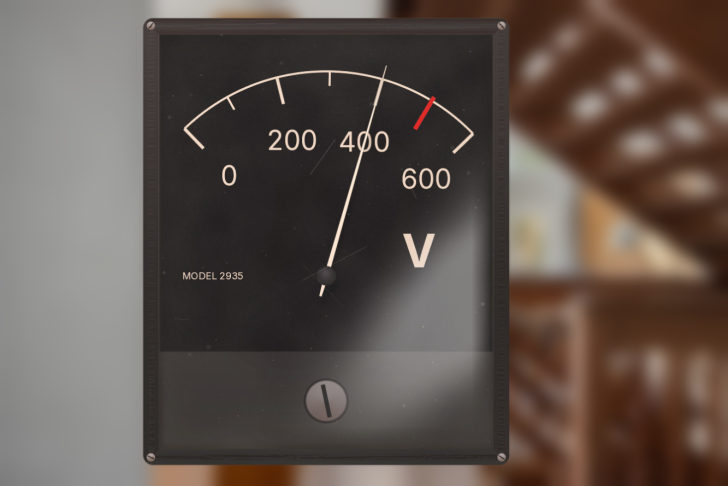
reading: 400 (V)
